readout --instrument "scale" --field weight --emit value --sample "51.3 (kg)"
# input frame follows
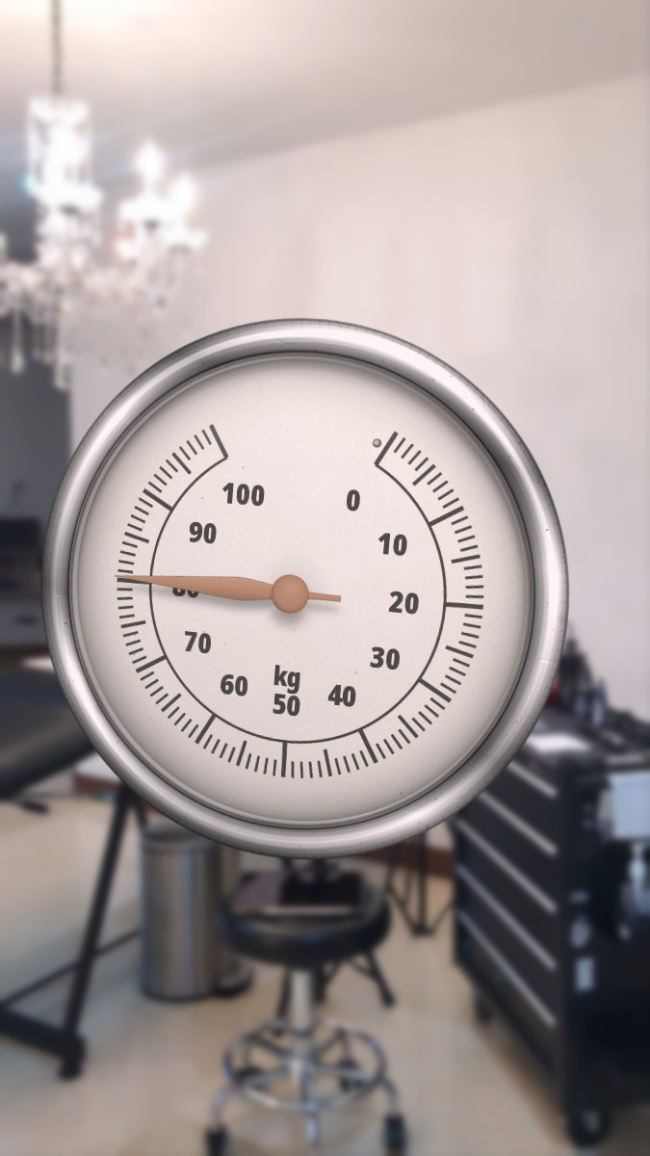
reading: 80.5 (kg)
